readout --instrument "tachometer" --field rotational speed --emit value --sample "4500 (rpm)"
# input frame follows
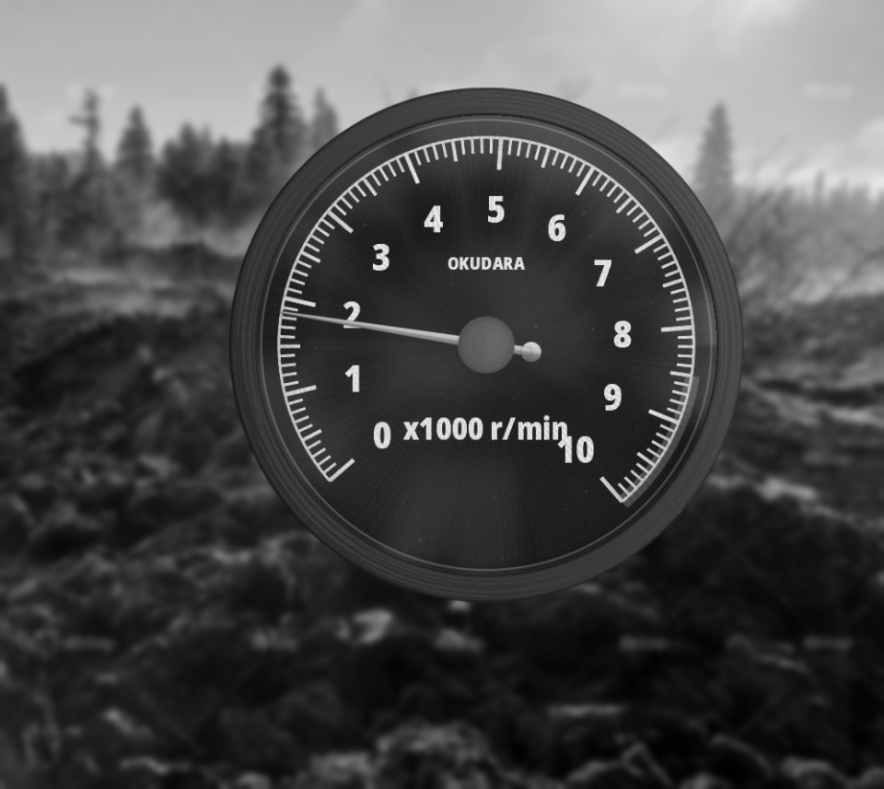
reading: 1850 (rpm)
